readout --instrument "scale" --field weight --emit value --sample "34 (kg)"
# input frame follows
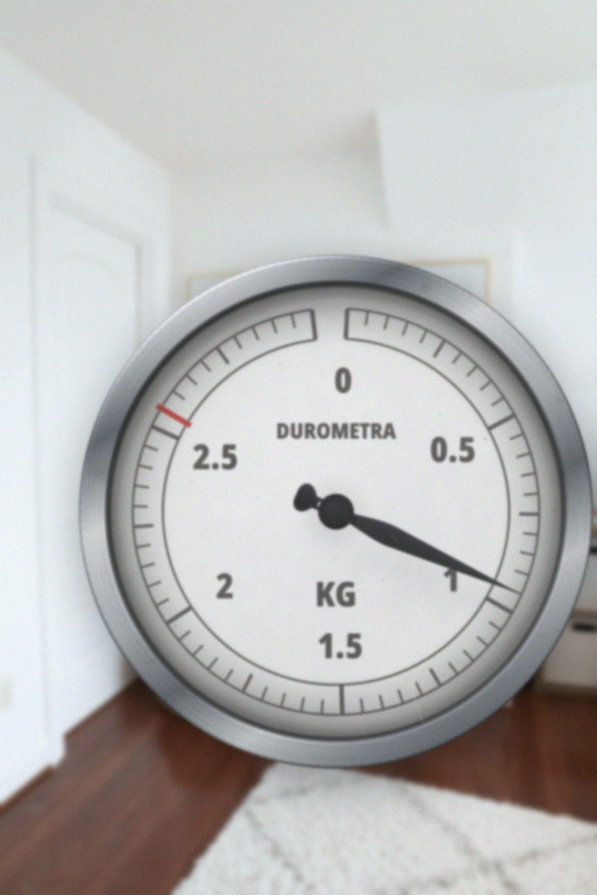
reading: 0.95 (kg)
